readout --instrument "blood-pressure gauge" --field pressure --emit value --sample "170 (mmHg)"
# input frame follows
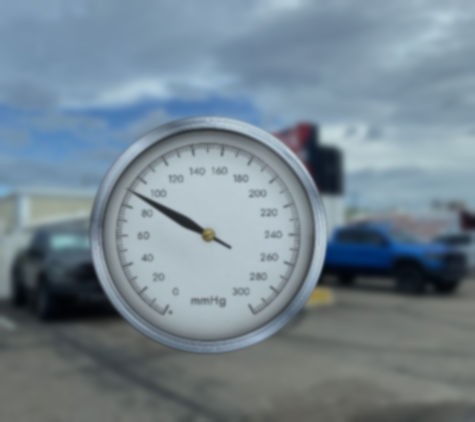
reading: 90 (mmHg)
